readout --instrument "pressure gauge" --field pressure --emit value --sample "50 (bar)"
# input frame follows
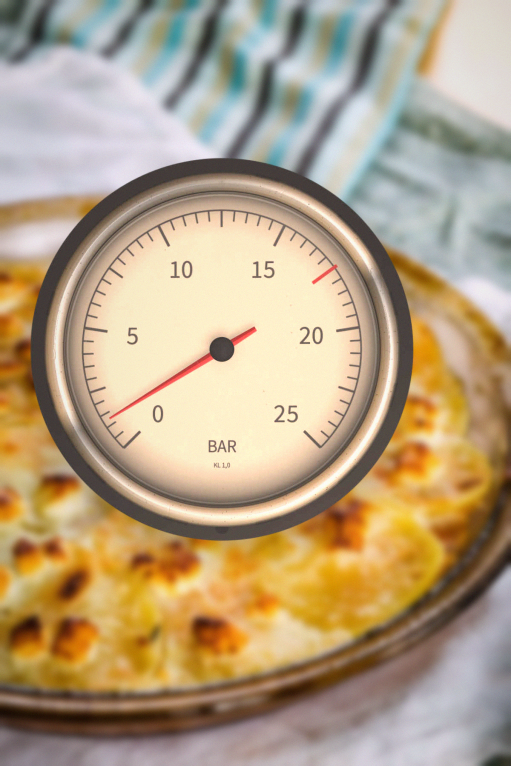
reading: 1.25 (bar)
